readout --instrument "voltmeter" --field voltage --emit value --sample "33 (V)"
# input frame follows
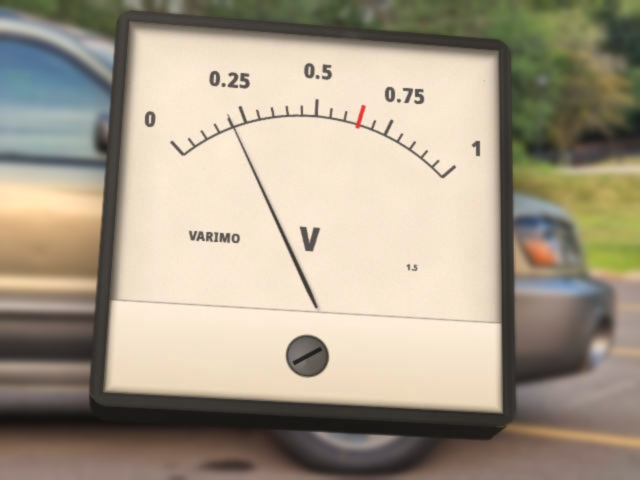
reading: 0.2 (V)
